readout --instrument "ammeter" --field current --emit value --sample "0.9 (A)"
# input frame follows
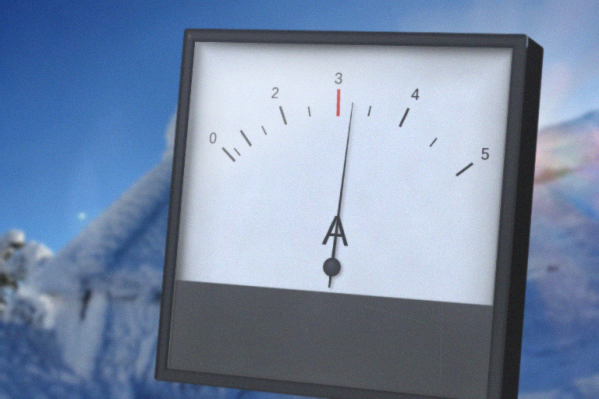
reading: 3.25 (A)
